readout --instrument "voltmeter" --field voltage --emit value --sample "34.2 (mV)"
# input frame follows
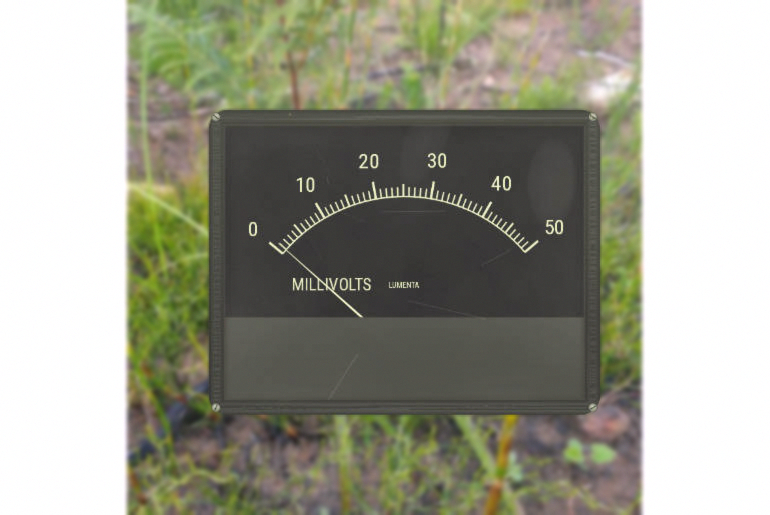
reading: 1 (mV)
